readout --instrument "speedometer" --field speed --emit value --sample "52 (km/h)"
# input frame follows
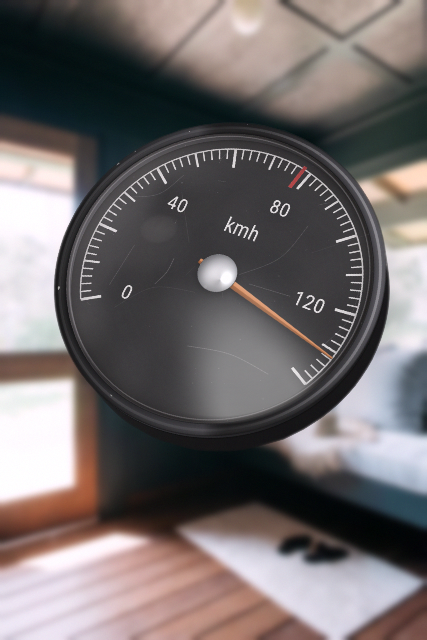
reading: 132 (km/h)
